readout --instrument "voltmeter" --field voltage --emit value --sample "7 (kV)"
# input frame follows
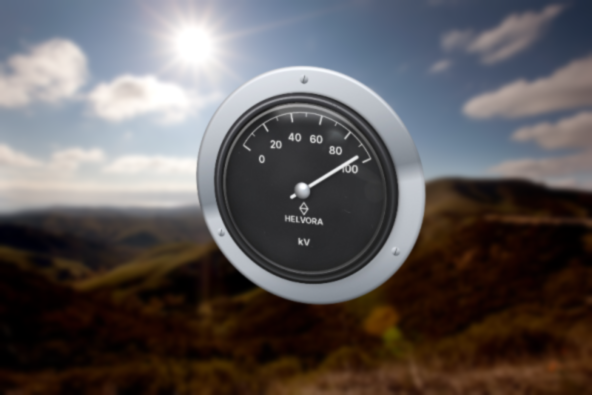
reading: 95 (kV)
